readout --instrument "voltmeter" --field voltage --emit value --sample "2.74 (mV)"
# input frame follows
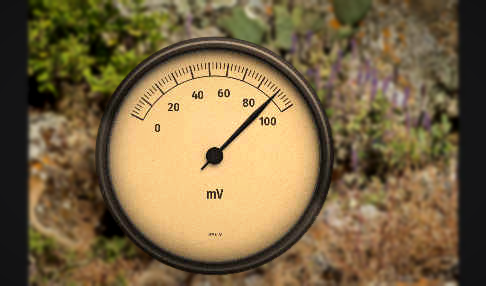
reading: 90 (mV)
